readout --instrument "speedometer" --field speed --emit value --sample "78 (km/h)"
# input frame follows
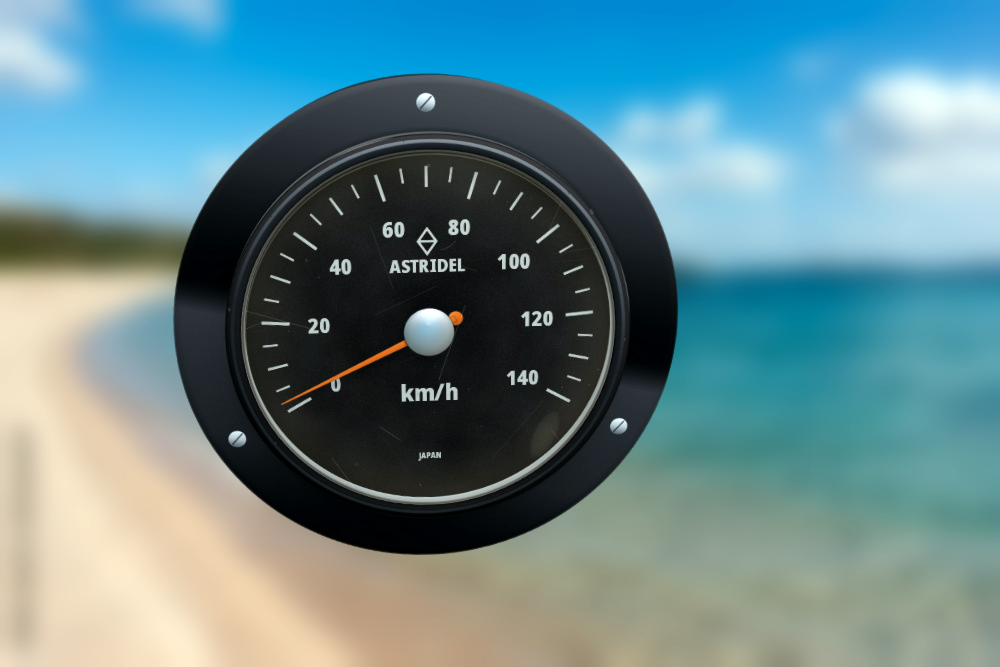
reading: 2.5 (km/h)
